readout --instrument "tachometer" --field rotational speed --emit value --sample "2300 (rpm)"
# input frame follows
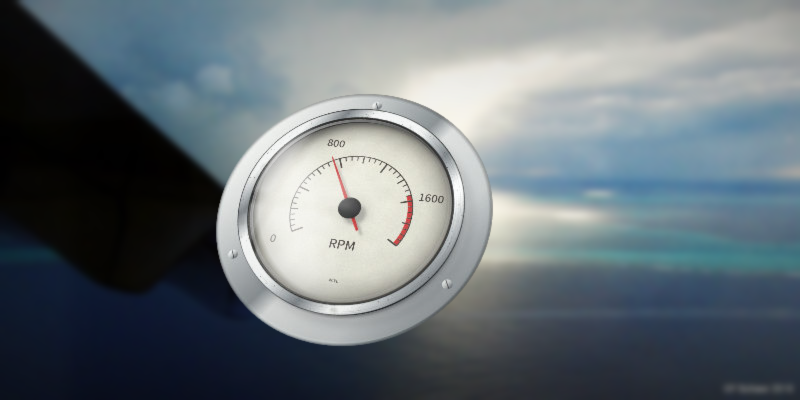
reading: 750 (rpm)
